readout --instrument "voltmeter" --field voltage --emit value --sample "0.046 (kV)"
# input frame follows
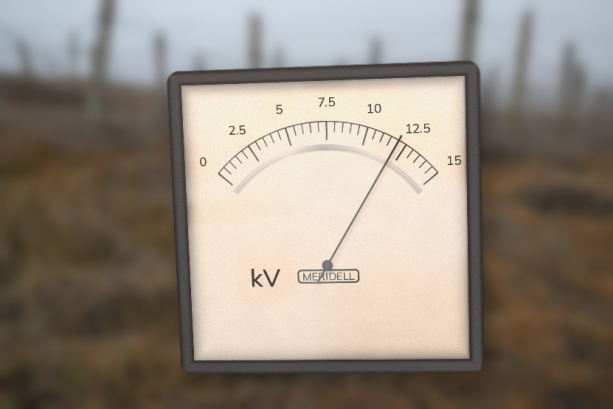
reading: 12 (kV)
